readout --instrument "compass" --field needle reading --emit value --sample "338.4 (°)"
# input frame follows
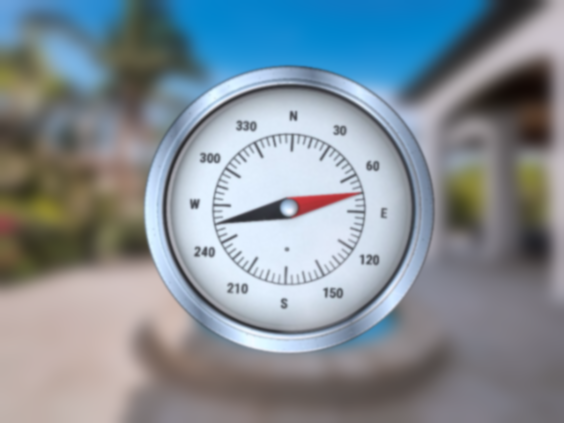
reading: 75 (°)
